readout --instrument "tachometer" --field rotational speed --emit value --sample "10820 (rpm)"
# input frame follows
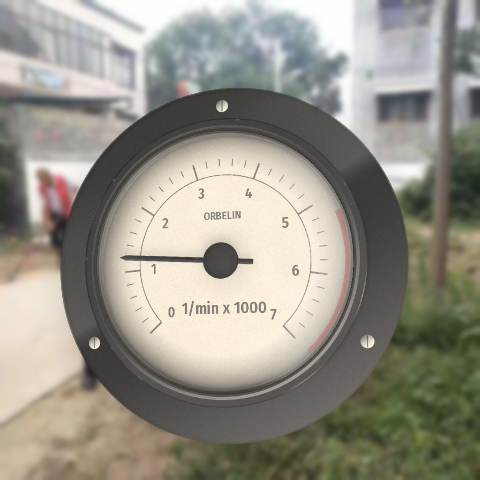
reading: 1200 (rpm)
